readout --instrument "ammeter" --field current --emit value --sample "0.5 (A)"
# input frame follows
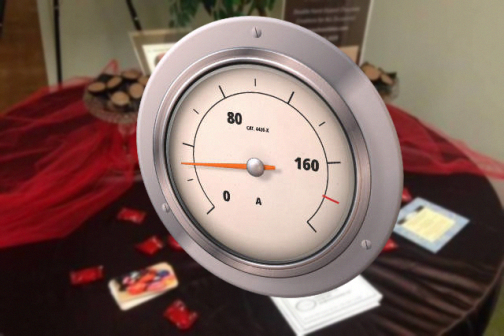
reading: 30 (A)
